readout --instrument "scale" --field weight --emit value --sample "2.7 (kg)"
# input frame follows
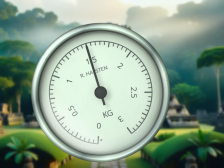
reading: 1.5 (kg)
